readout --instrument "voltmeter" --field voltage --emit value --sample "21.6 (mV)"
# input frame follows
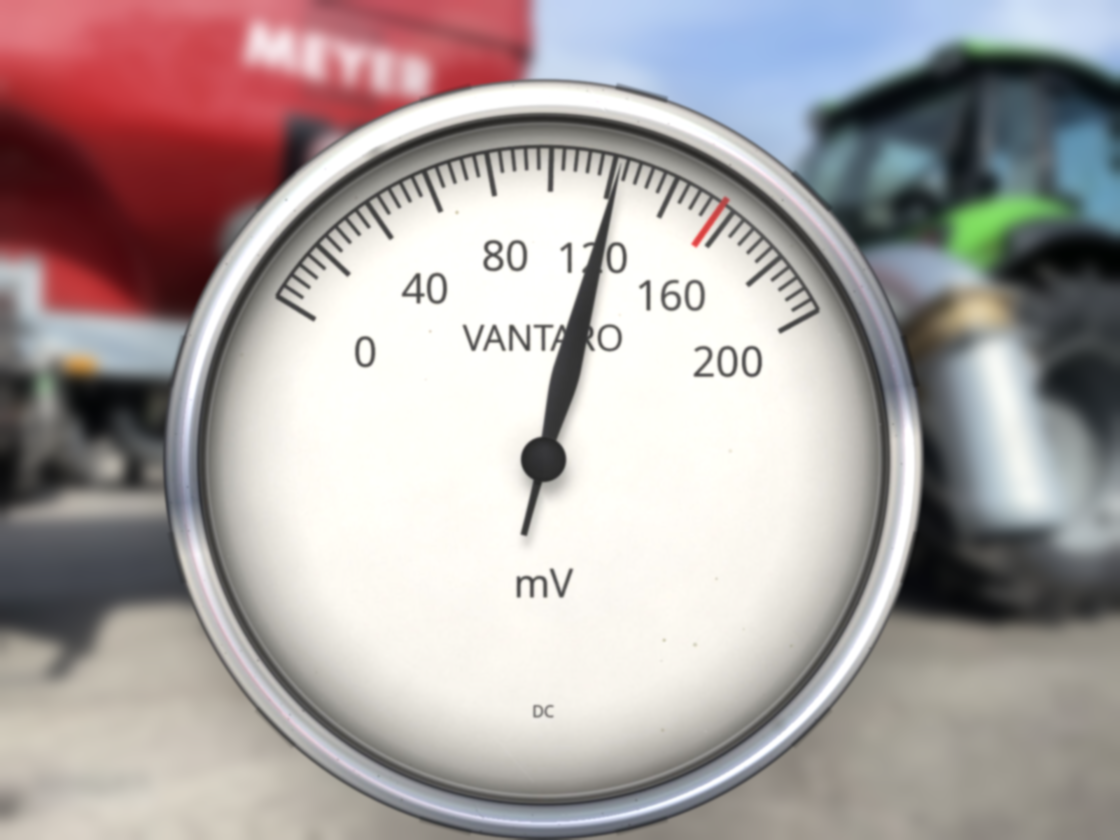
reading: 122 (mV)
